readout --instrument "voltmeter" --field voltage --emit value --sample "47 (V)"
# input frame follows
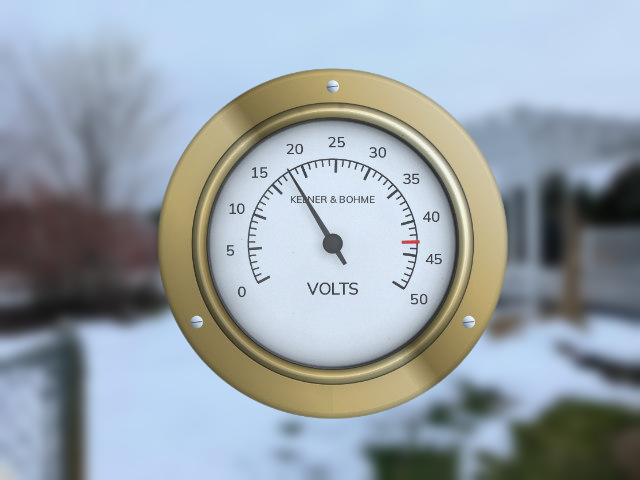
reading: 18 (V)
